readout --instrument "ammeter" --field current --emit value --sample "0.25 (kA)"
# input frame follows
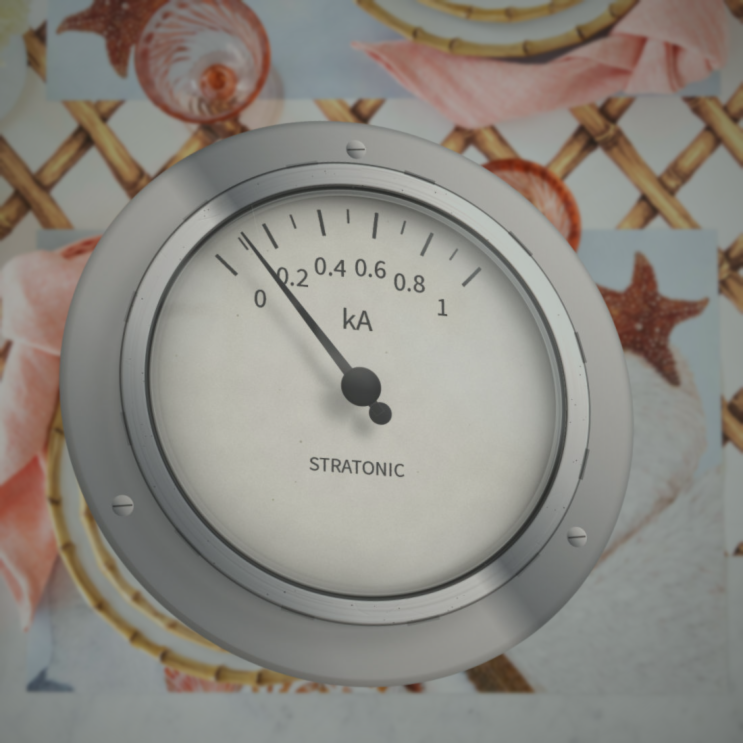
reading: 0.1 (kA)
